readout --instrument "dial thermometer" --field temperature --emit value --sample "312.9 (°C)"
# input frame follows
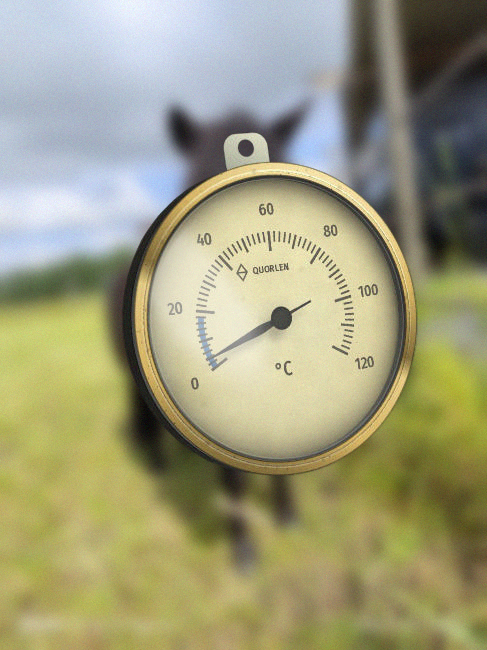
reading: 4 (°C)
